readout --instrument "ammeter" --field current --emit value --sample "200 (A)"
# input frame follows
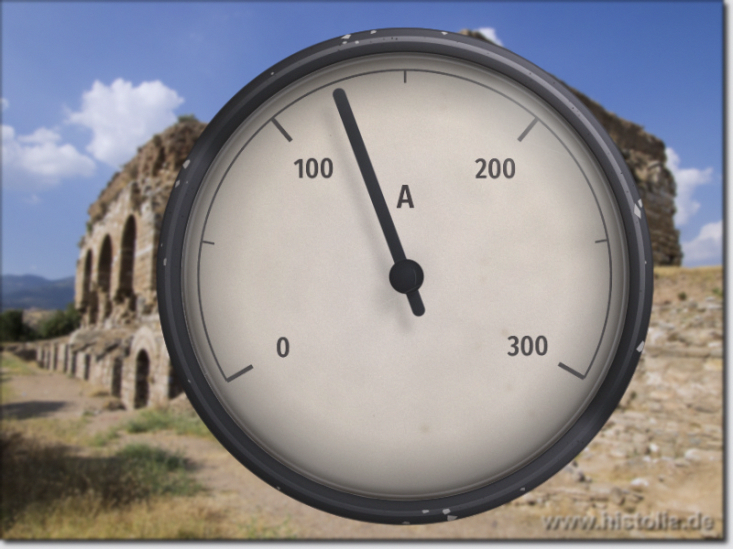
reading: 125 (A)
